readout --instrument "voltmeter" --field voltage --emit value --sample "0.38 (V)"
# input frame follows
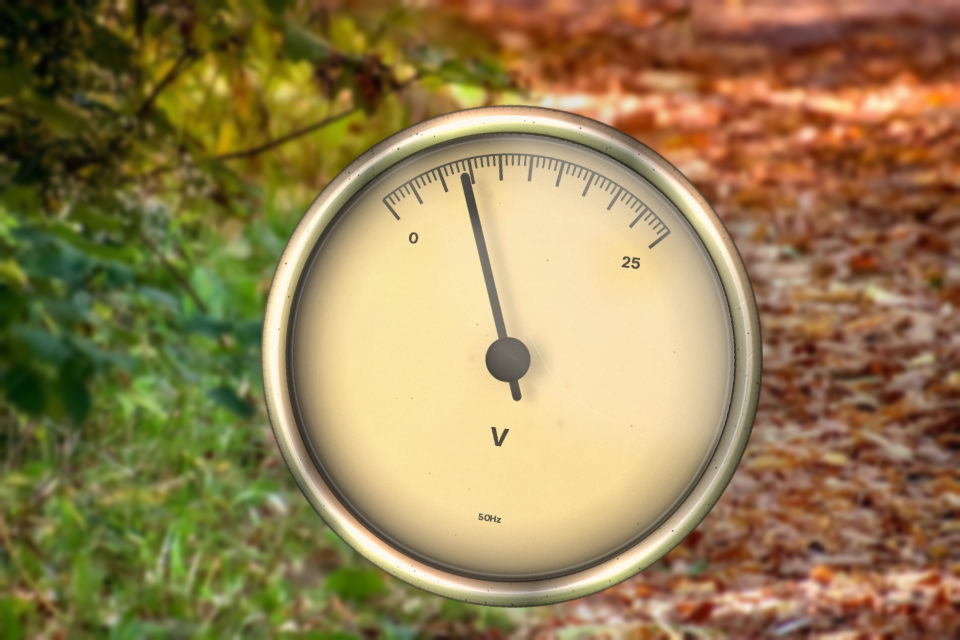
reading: 7 (V)
